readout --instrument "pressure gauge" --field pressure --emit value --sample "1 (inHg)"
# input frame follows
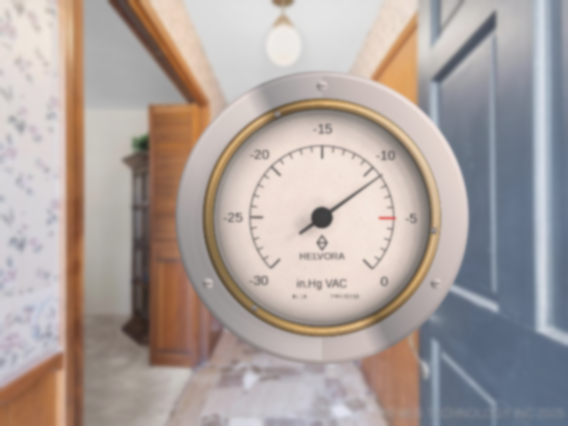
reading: -9 (inHg)
